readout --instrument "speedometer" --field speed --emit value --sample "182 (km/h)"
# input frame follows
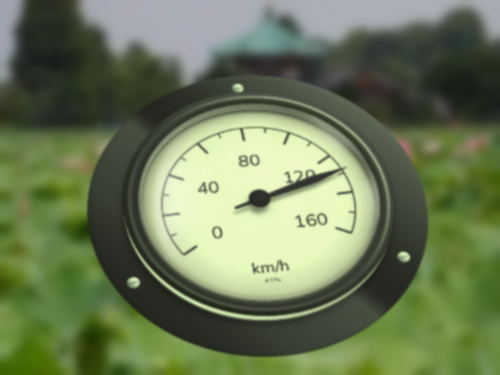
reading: 130 (km/h)
